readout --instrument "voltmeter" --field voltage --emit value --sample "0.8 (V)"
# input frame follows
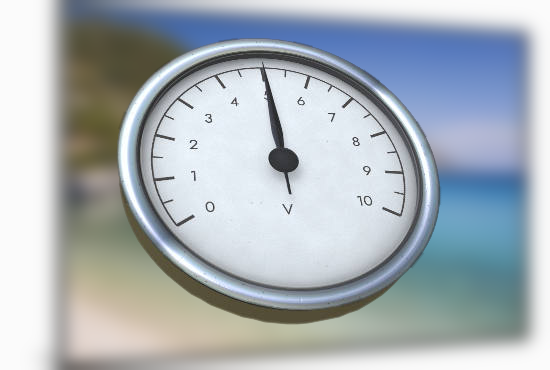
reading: 5 (V)
